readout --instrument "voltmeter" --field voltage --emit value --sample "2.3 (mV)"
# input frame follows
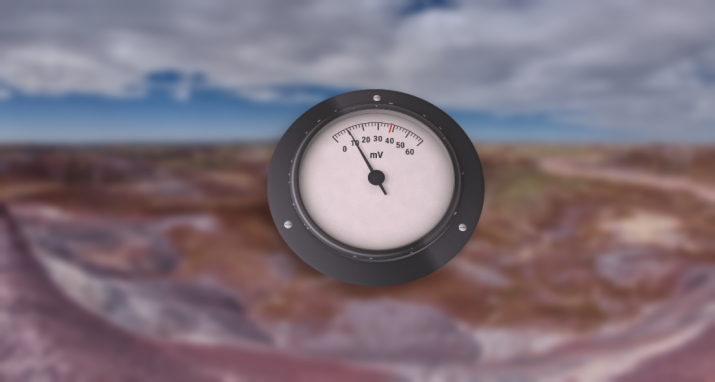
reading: 10 (mV)
